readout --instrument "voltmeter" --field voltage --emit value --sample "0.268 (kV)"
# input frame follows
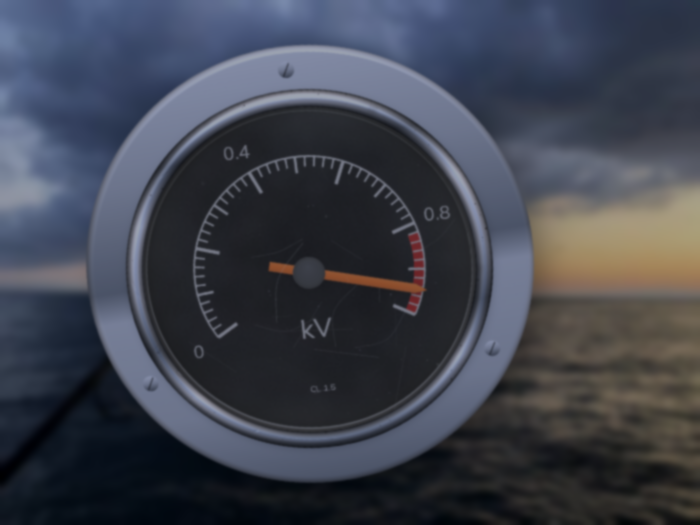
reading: 0.94 (kV)
